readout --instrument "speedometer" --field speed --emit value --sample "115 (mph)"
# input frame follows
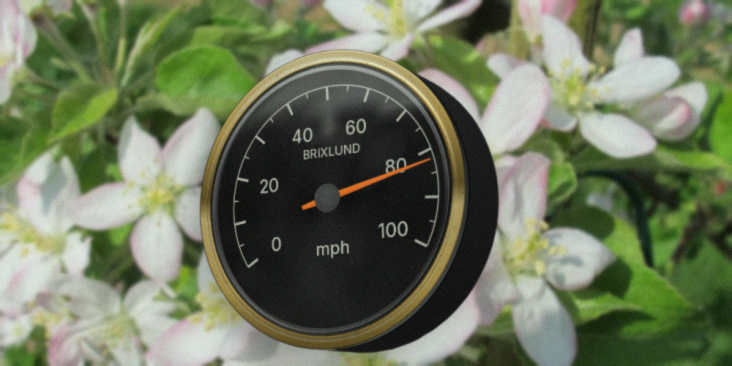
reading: 82.5 (mph)
